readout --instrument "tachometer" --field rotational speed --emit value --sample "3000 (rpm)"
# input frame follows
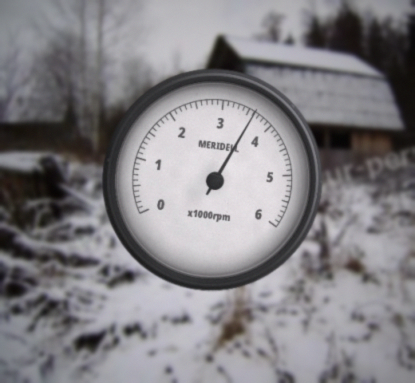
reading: 3600 (rpm)
